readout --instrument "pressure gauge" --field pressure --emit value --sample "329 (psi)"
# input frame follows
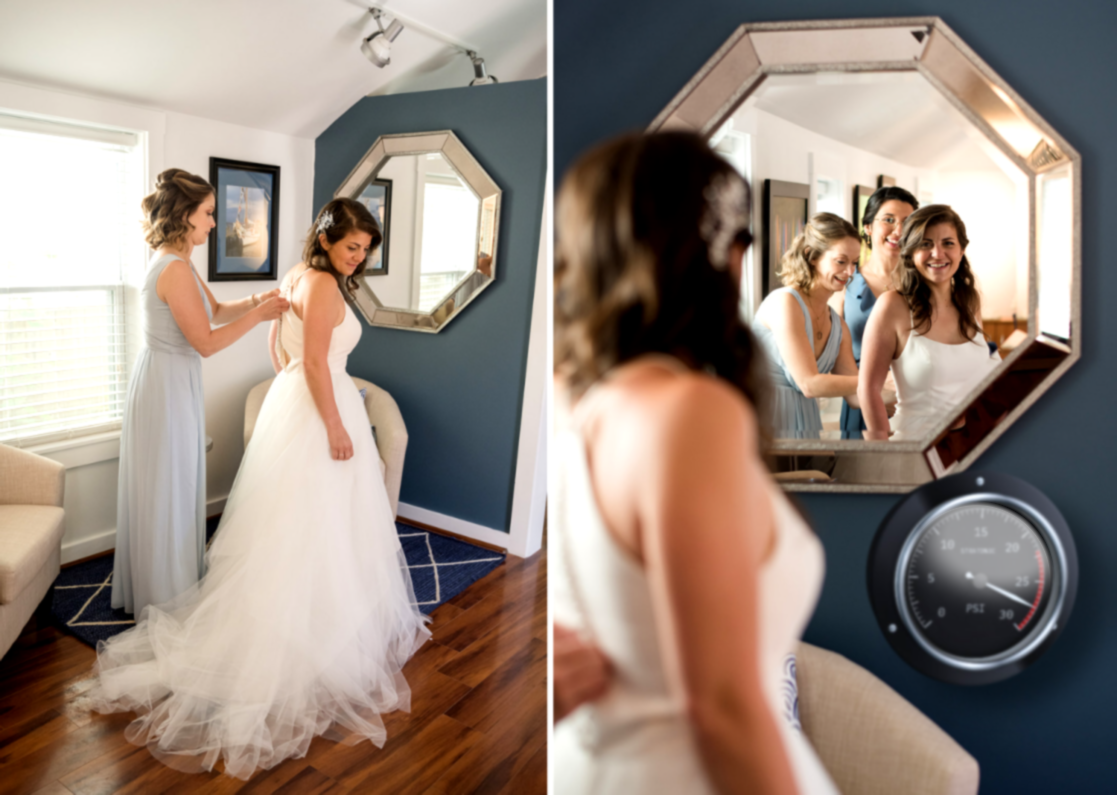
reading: 27.5 (psi)
